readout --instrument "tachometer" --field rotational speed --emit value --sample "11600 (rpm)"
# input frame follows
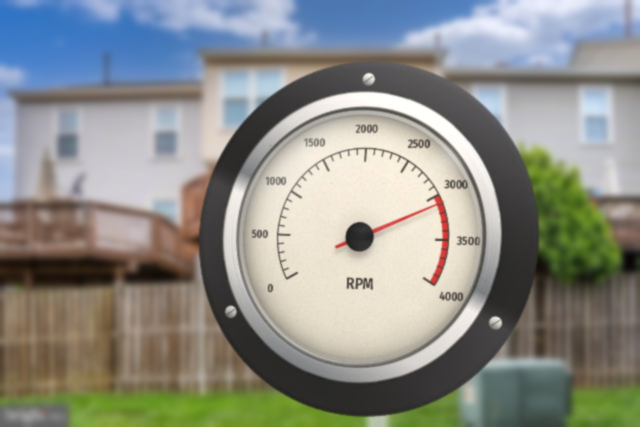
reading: 3100 (rpm)
